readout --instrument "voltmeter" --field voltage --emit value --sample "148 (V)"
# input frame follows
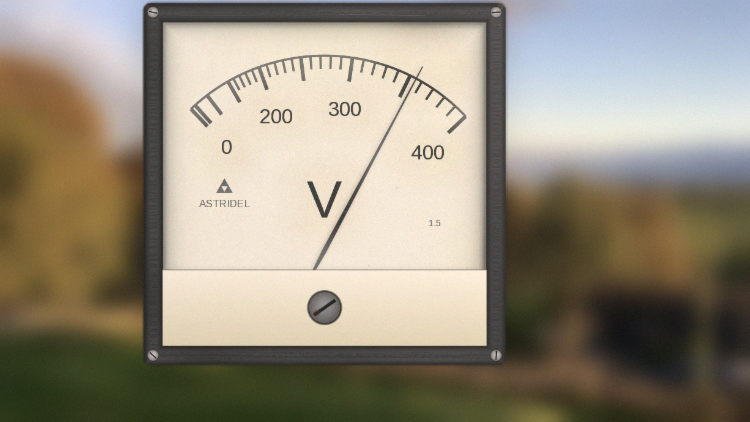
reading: 355 (V)
